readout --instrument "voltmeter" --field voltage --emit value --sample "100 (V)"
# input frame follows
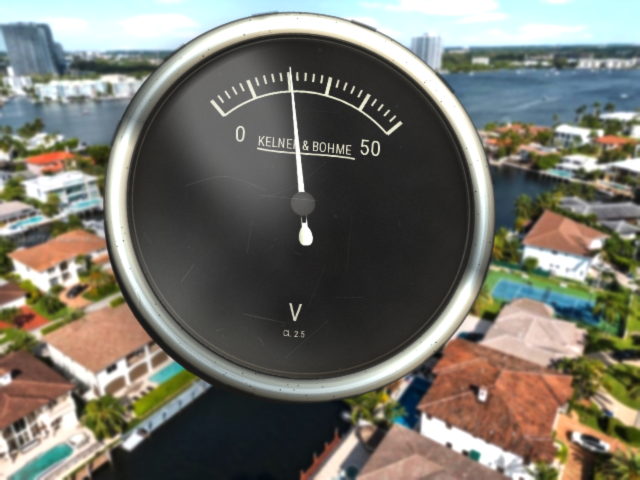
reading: 20 (V)
